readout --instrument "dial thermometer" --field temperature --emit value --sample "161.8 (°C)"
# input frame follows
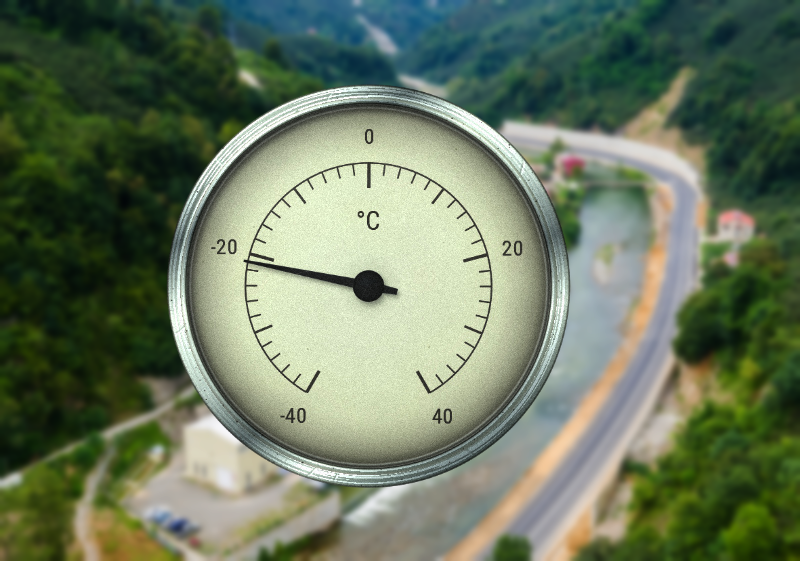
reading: -21 (°C)
